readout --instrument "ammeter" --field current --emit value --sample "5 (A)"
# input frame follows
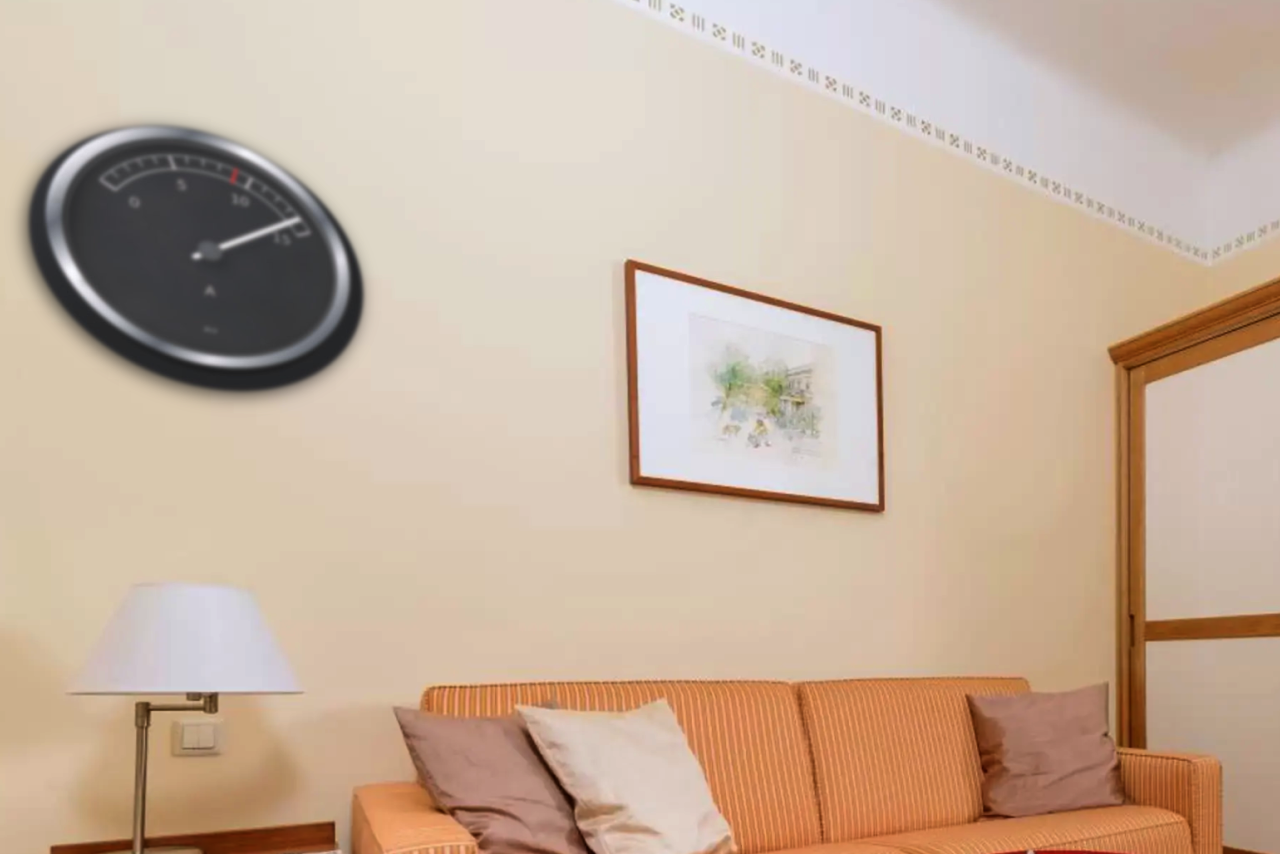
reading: 14 (A)
